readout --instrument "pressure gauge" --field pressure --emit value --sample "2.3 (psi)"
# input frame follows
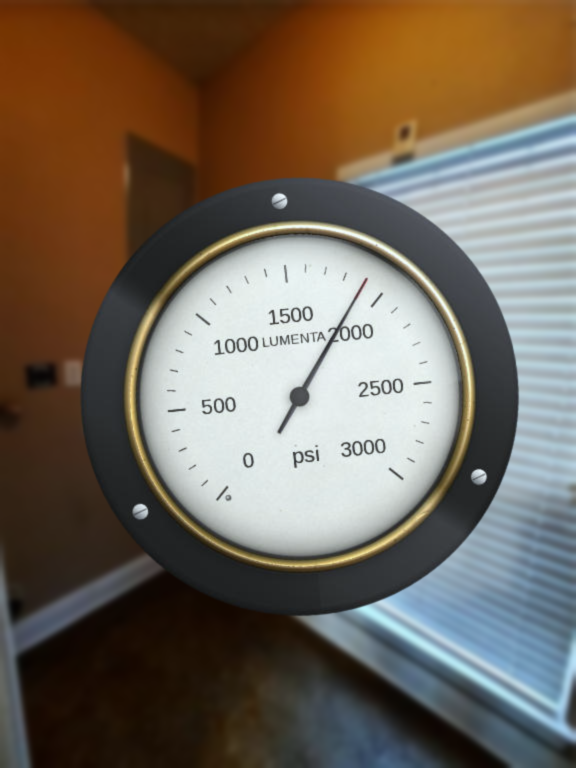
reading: 1900 (psi)
